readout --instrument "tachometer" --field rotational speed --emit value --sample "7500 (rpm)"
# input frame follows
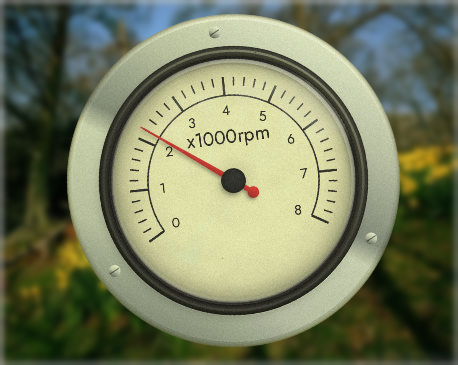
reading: 2200 (rpm)
